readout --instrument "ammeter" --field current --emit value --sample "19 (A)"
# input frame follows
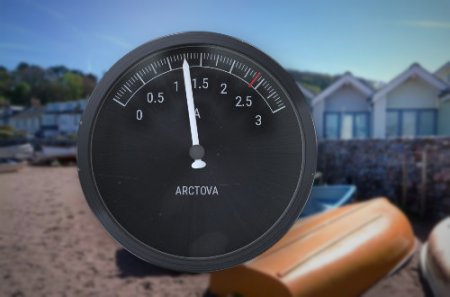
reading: 1.25 (A)
